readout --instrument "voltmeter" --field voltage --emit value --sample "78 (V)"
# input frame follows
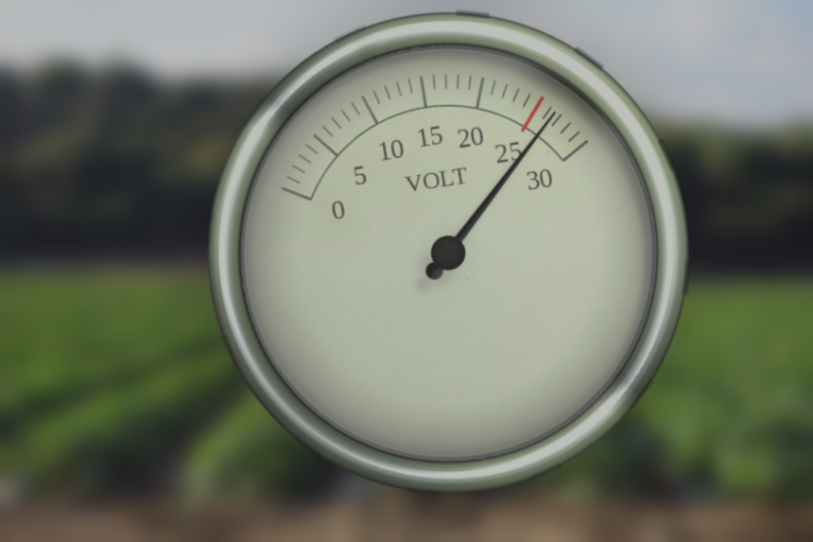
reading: 26.5 (V)
